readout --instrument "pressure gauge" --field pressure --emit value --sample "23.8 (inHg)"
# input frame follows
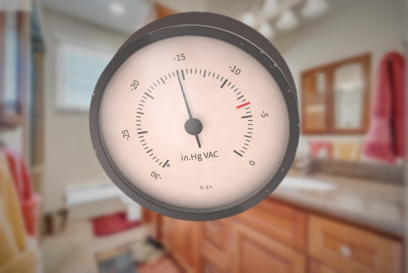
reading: -15.5 (inHg)
